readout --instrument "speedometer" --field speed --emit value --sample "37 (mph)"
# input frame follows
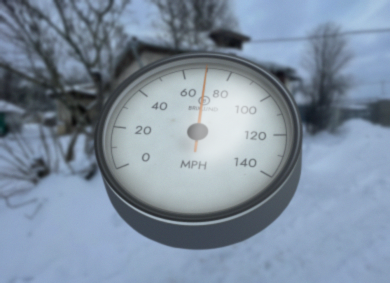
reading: 70 (mph)
